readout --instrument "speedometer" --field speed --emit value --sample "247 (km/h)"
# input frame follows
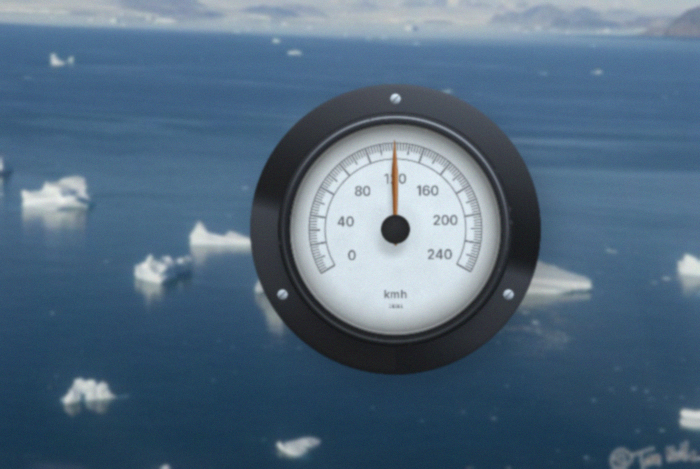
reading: 120 (km/h)
